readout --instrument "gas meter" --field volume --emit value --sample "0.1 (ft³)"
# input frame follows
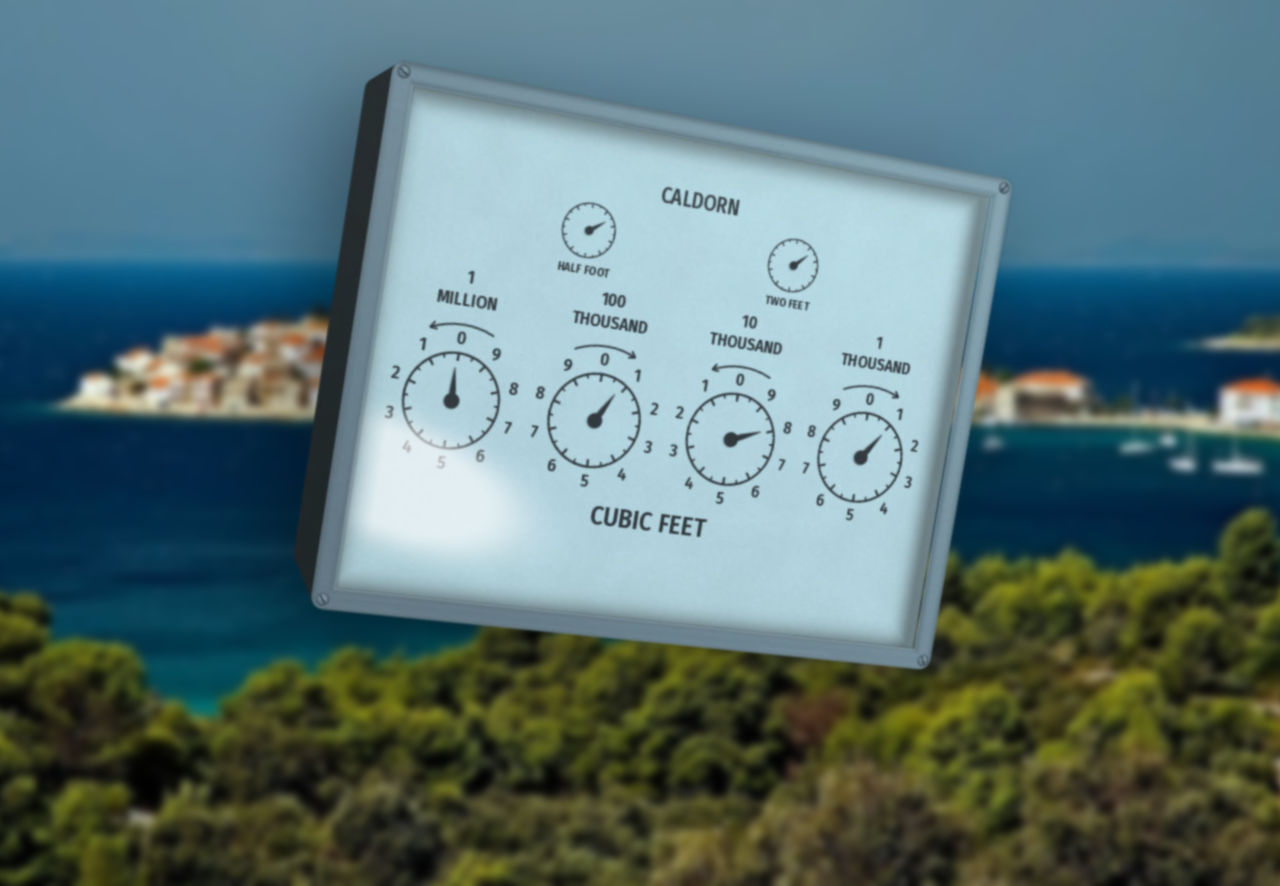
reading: 8100 (ft³)
